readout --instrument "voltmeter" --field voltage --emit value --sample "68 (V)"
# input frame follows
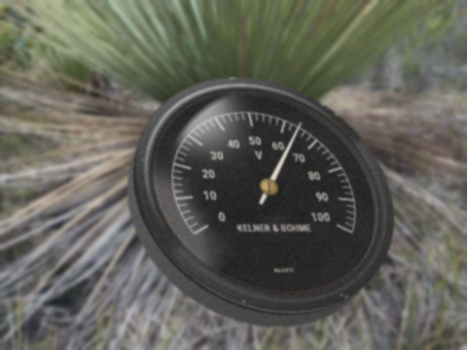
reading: 64 (V)
